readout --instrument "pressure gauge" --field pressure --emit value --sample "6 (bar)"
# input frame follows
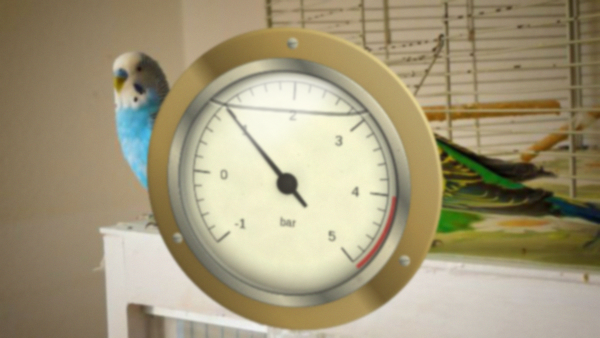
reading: 1 (bar)
